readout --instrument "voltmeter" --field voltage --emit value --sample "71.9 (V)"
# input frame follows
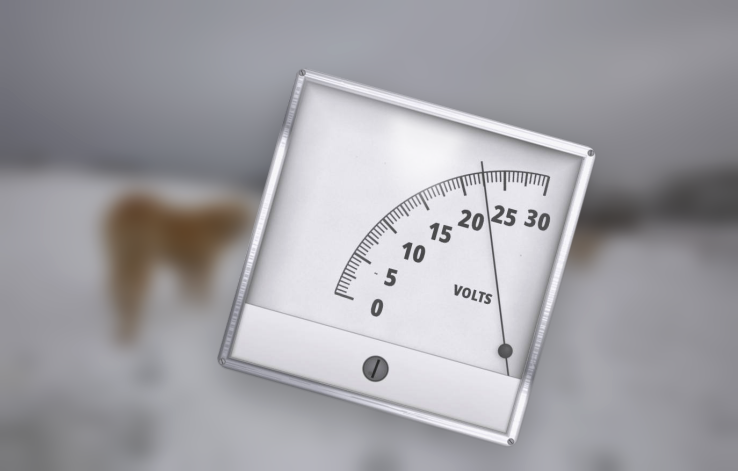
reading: 22.5 (V)
